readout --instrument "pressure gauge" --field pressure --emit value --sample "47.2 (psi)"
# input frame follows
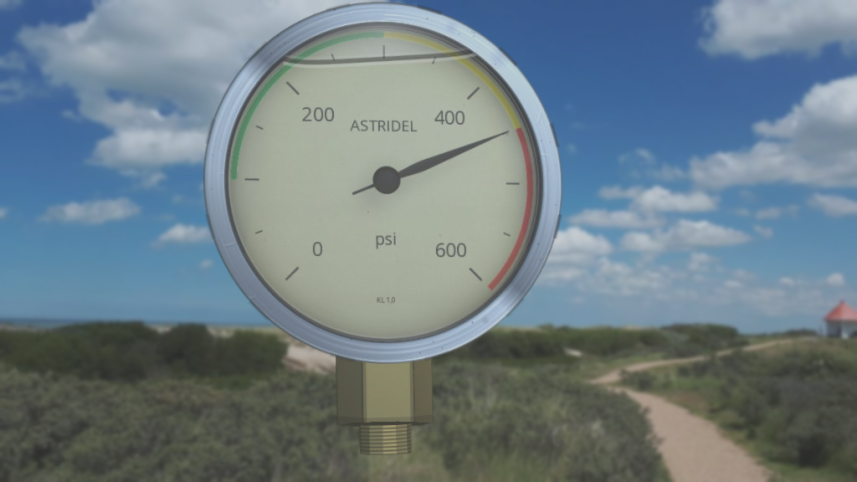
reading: 450 (psi)
